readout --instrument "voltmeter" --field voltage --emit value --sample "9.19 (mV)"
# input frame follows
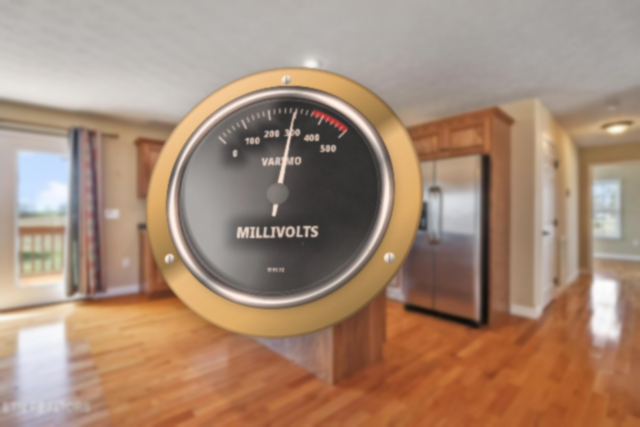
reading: 300 (mV)
